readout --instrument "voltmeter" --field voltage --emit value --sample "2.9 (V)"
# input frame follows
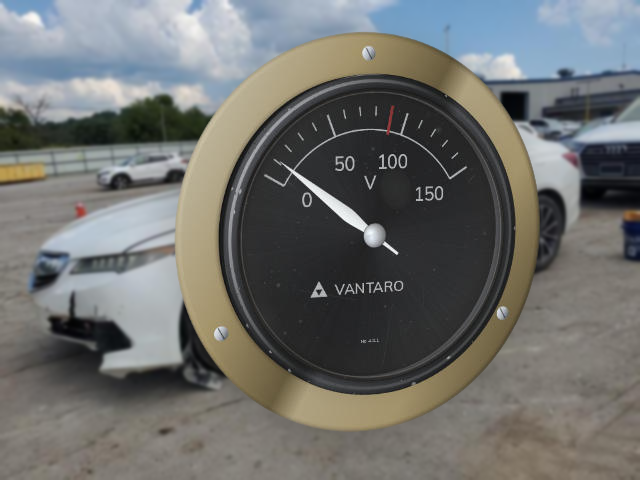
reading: 10 (V)
